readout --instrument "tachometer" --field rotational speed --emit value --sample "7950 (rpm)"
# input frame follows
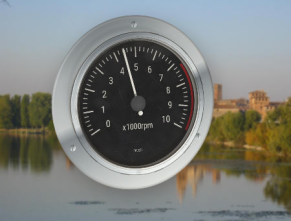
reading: 4400 (rpm)
